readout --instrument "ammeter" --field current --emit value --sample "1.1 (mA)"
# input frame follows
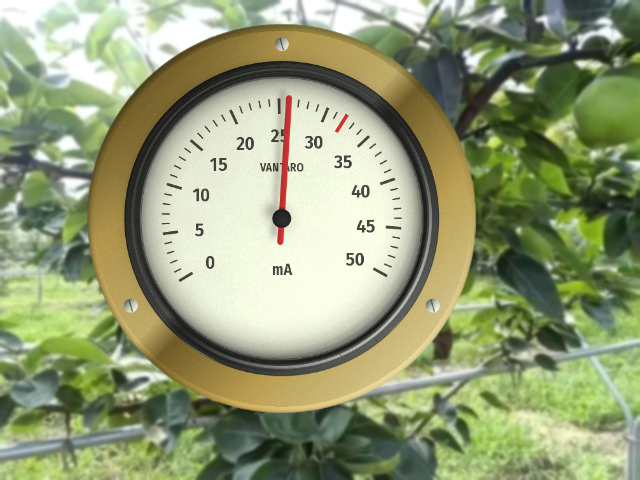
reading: 26 (mA)
